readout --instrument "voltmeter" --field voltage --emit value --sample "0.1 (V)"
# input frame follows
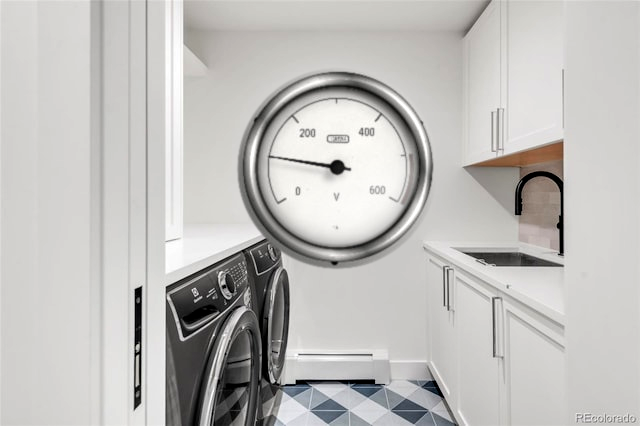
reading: 100 (V)
